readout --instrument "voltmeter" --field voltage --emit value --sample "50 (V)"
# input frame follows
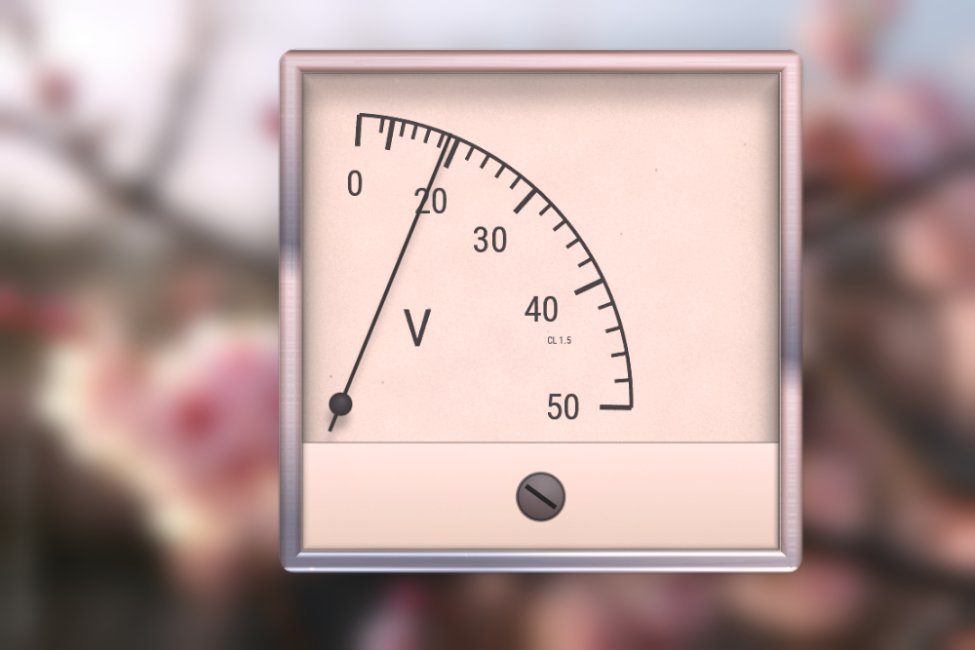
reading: 19 (V)
